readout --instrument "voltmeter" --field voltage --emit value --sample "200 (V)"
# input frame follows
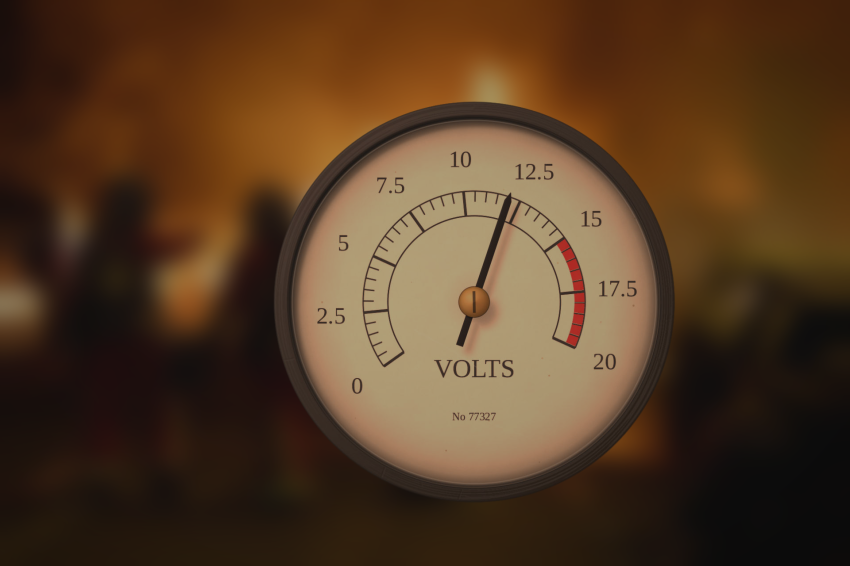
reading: 12 (V)
